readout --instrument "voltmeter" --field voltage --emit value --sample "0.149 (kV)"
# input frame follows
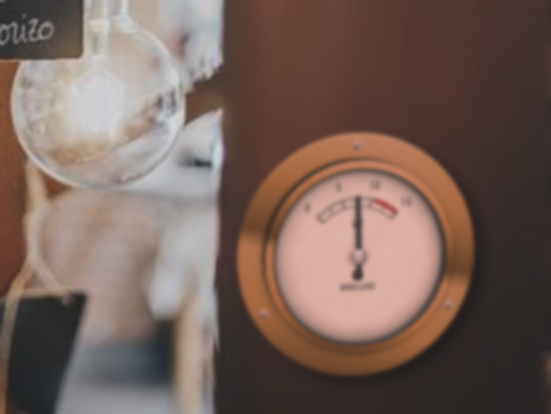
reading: 7.5 (kV)
